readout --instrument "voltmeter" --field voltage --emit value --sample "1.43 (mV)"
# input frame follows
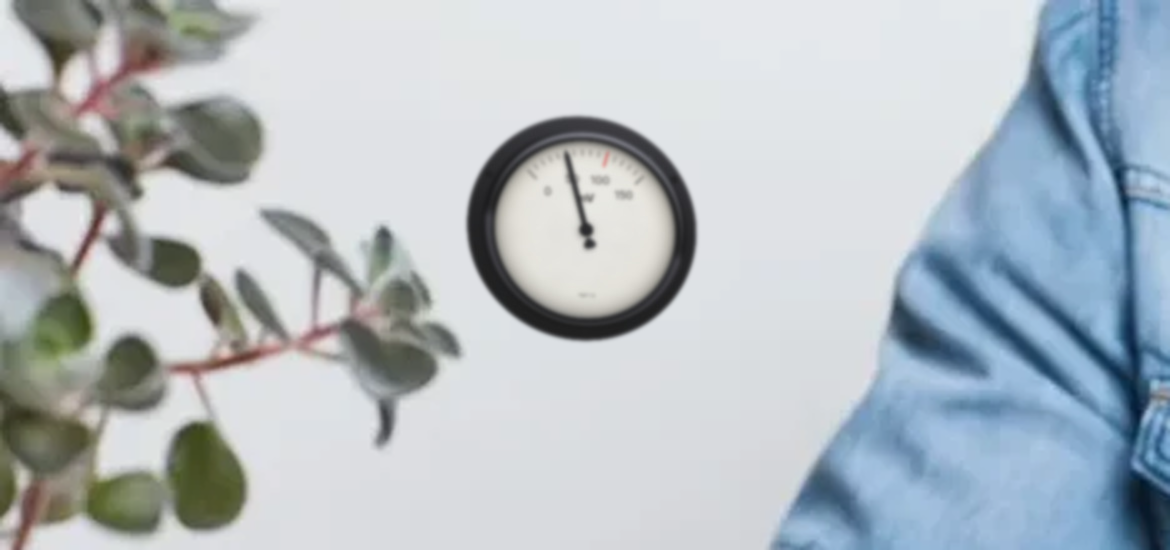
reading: 50 (mV)
